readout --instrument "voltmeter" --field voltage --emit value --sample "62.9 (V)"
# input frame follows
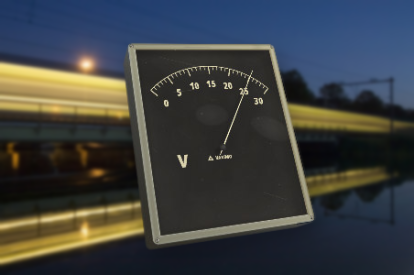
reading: 25 (V)
